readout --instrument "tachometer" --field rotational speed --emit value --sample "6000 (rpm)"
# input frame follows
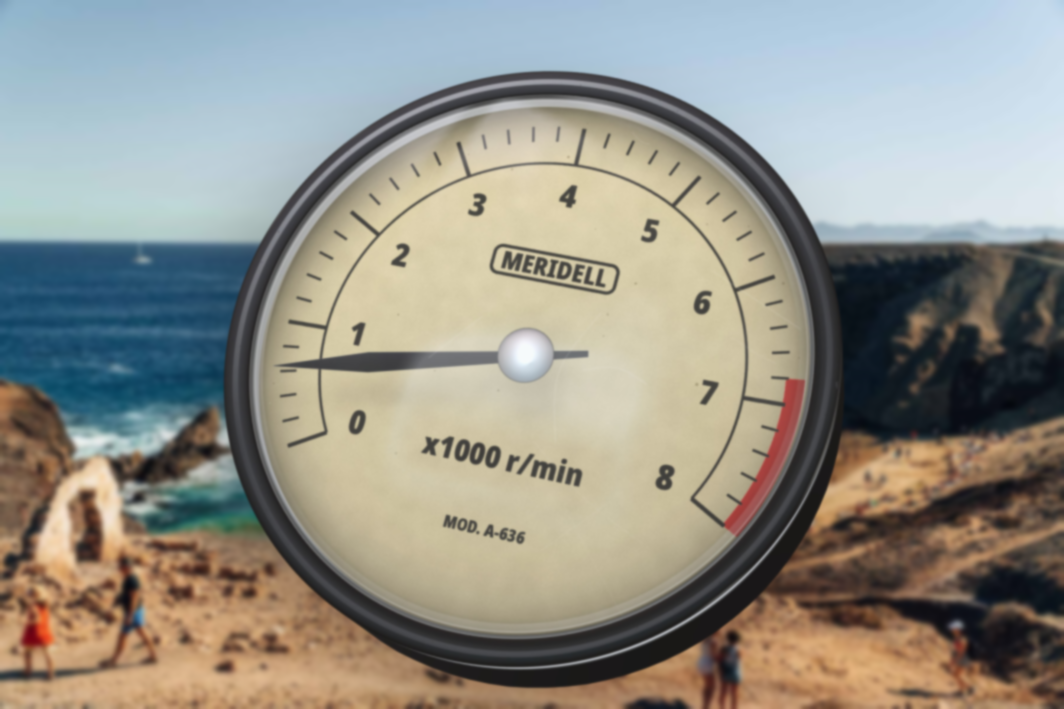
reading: 600 (rpm)
